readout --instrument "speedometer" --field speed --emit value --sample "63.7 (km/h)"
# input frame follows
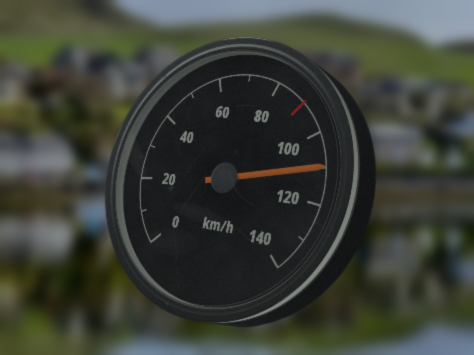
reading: 110 (km/h)
